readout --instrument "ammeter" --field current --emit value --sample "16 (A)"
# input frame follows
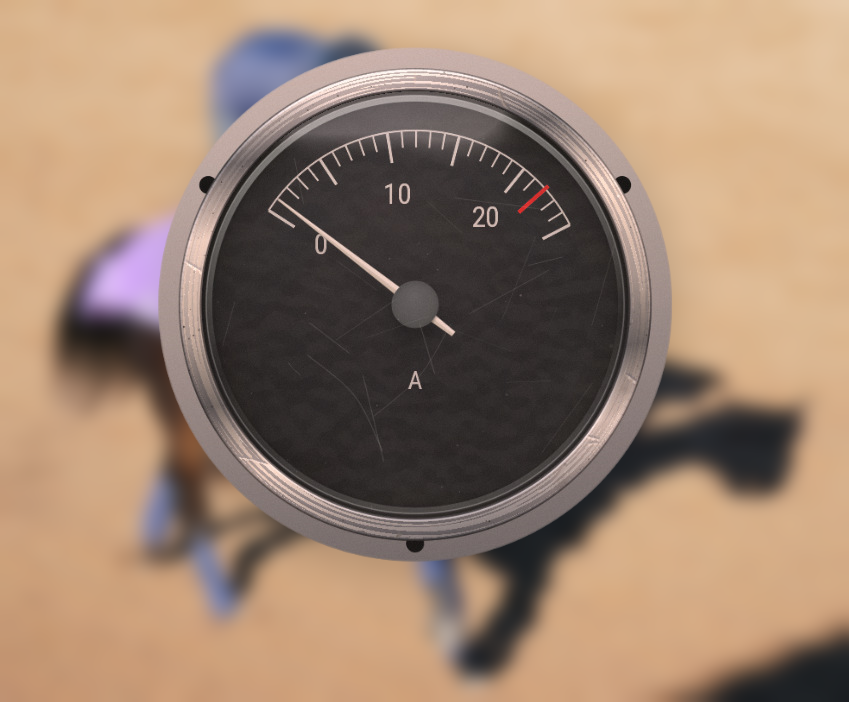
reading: 1 (A)
